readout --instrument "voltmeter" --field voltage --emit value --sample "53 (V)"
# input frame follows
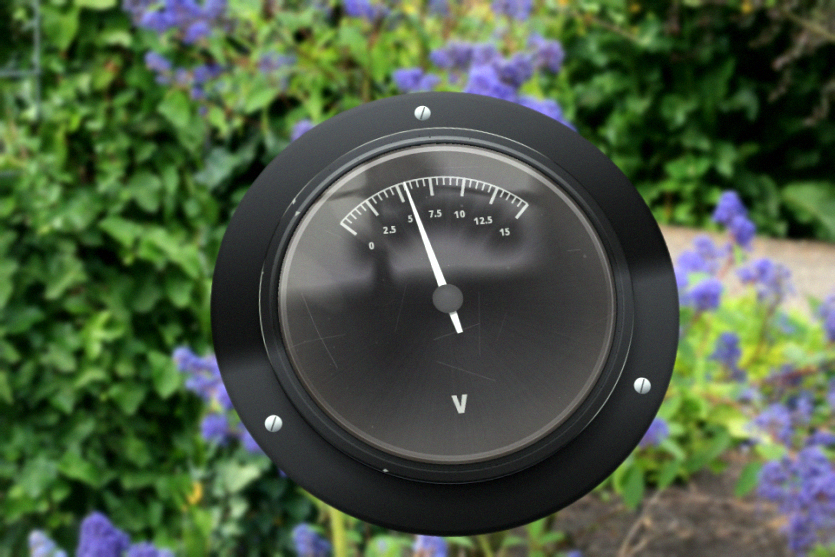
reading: 5.5 (V)
